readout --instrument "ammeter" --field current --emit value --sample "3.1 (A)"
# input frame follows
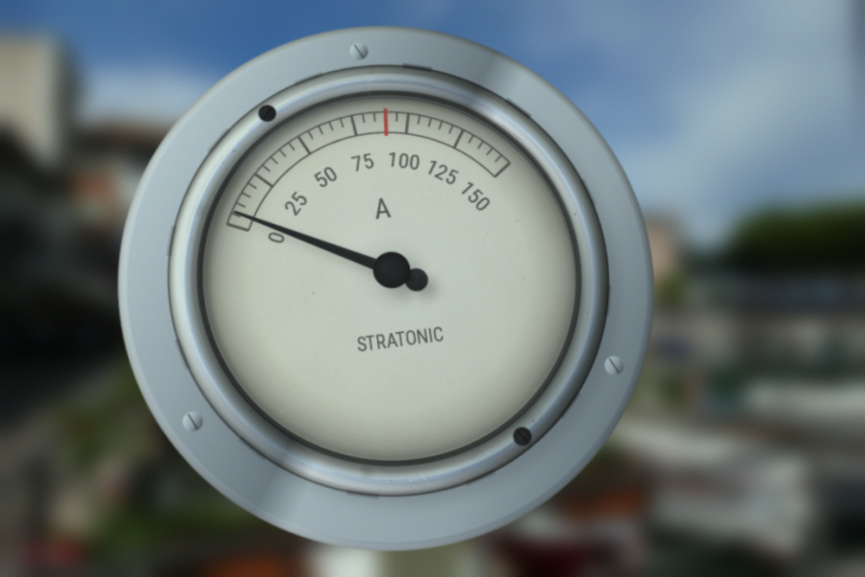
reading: 5 (A)
